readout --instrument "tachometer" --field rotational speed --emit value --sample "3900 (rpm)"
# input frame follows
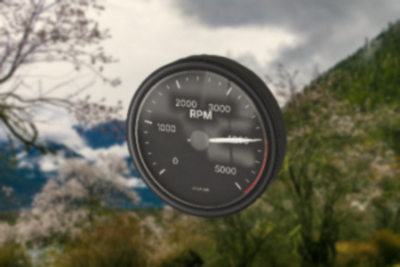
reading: 4000 (rpm)
